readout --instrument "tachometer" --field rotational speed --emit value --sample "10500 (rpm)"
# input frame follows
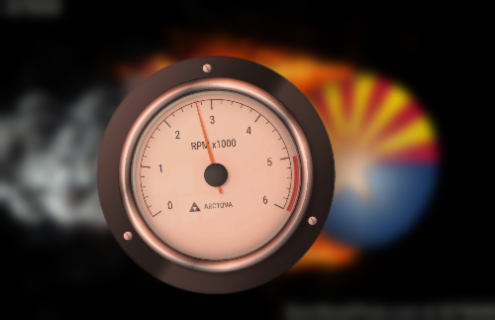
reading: 2700 (rpm)
